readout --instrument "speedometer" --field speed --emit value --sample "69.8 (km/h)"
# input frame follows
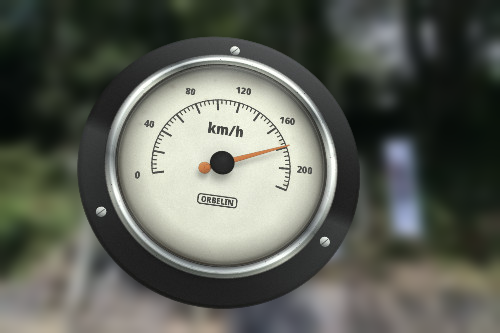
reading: 180 (km/h)
